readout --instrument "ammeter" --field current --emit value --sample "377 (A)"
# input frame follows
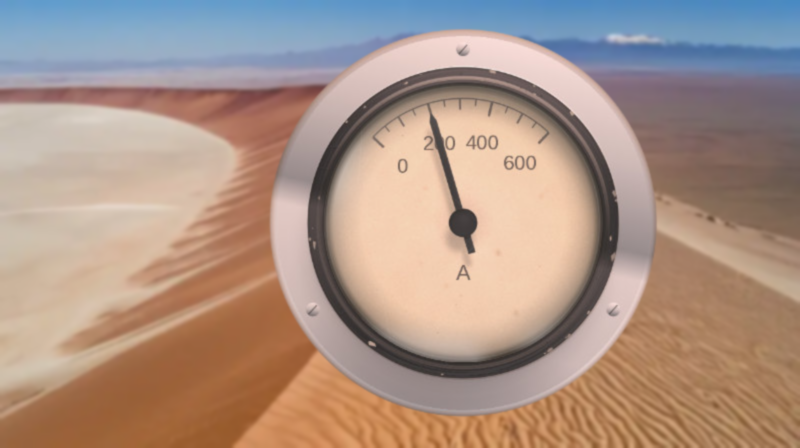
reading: 200 (A)
